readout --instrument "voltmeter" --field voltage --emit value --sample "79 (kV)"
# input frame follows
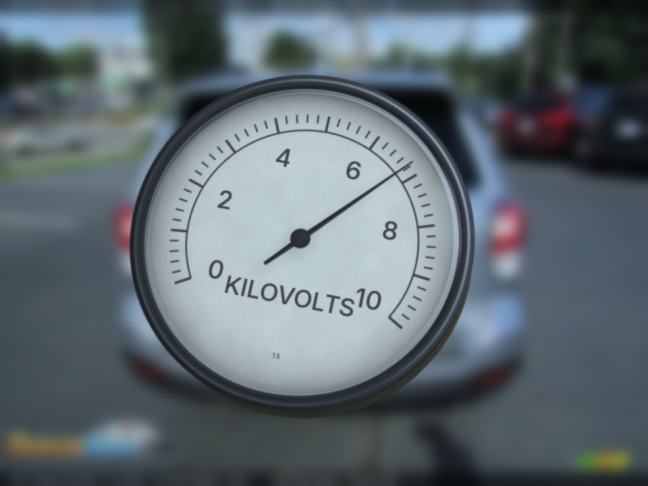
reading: 6.8 (kV)
